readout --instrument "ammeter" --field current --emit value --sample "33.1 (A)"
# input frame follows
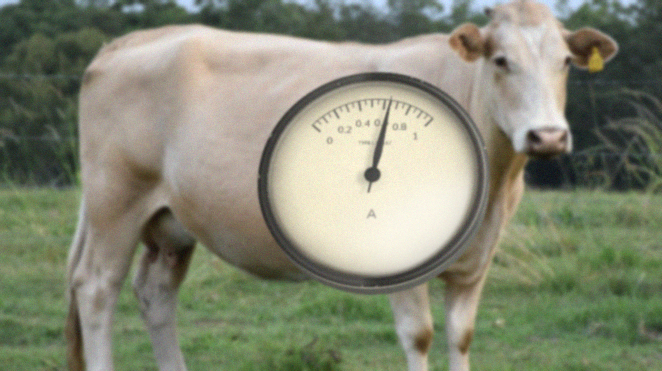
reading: 0.65 (A)
